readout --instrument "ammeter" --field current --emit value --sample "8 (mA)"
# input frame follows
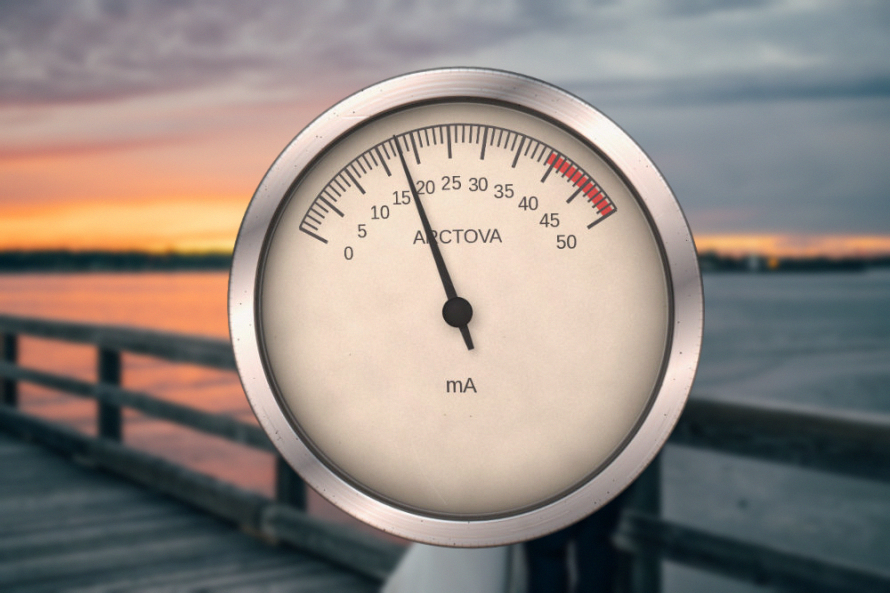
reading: 18 (mA)
